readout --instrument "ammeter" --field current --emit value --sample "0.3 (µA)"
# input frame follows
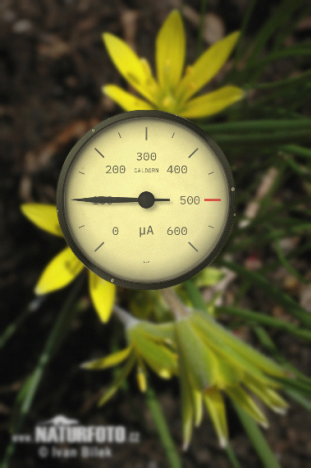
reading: 100 (µA)
